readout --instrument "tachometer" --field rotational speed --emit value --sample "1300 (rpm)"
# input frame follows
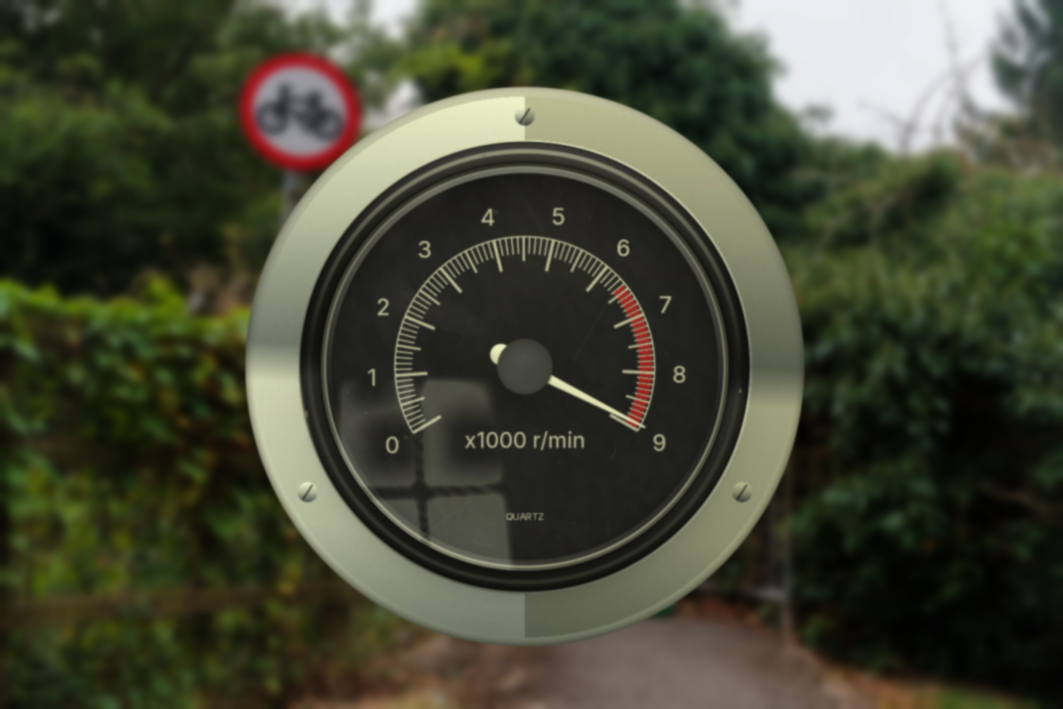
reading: 8900 (rpm)
